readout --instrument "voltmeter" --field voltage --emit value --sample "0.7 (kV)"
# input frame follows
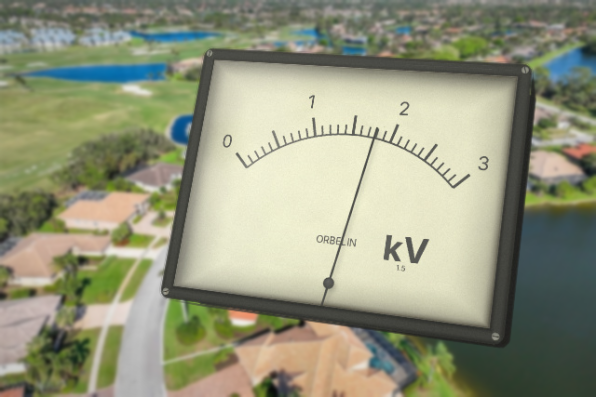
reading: 1.8 (kV)
